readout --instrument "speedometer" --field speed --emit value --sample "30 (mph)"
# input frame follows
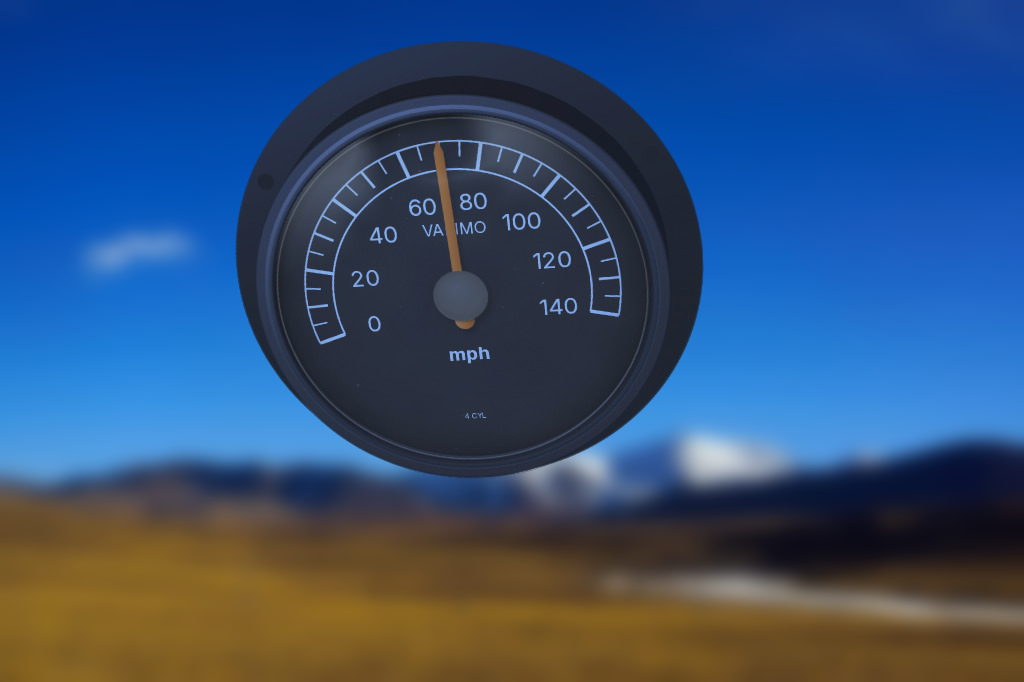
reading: 70 (mph)
